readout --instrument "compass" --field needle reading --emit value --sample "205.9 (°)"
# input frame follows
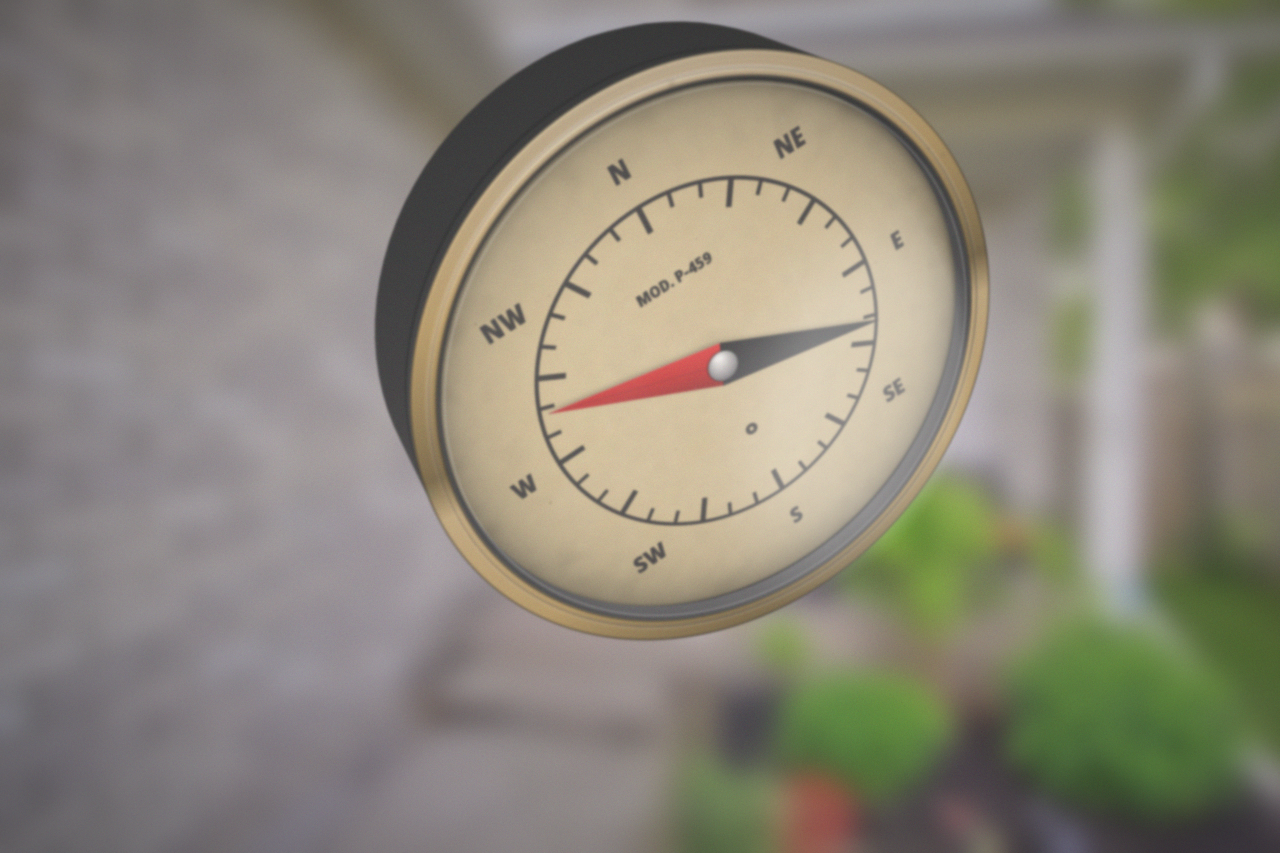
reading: 290 (°)
